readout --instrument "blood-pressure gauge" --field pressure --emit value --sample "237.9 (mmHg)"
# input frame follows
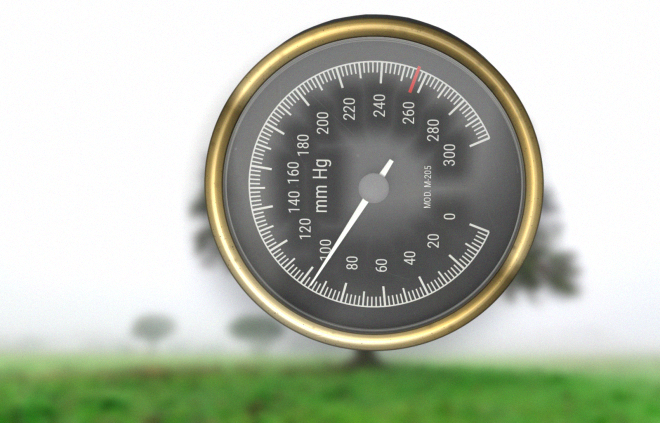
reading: 96 (mmHg)
